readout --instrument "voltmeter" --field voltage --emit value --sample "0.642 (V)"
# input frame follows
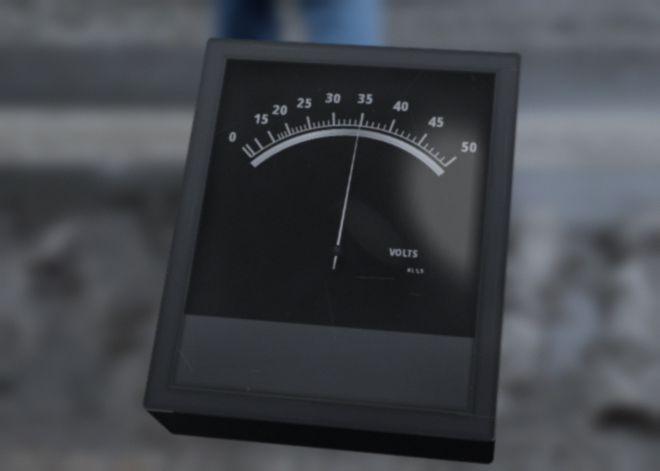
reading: 35 (V)
